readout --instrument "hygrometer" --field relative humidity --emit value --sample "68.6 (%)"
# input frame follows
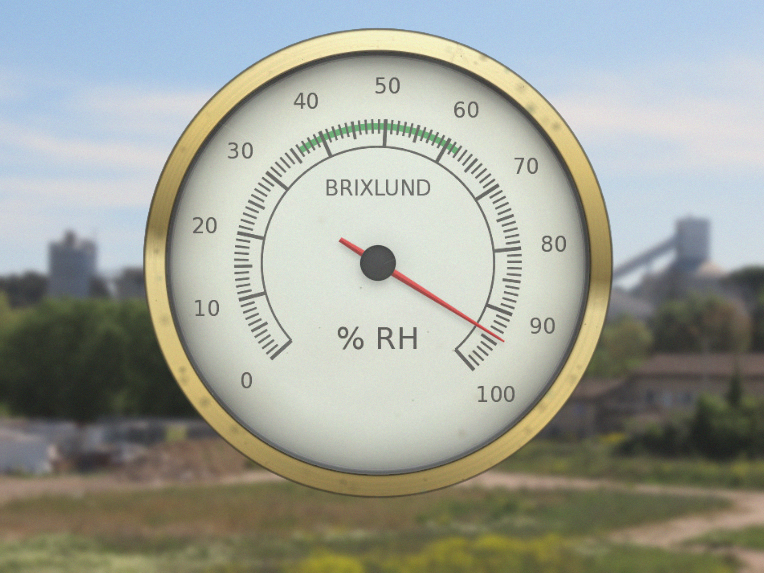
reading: 94 (%)
